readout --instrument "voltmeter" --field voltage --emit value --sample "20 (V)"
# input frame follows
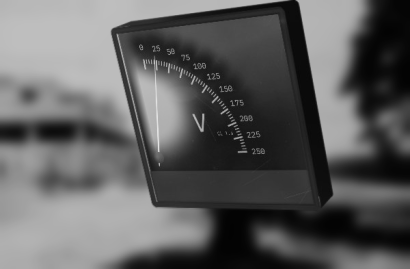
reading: 25 (V)
